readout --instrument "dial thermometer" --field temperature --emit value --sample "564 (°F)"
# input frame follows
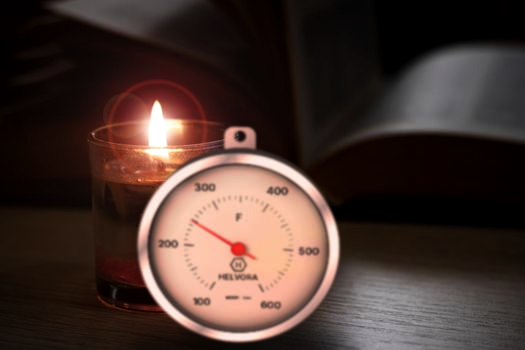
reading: 250 (°F)
